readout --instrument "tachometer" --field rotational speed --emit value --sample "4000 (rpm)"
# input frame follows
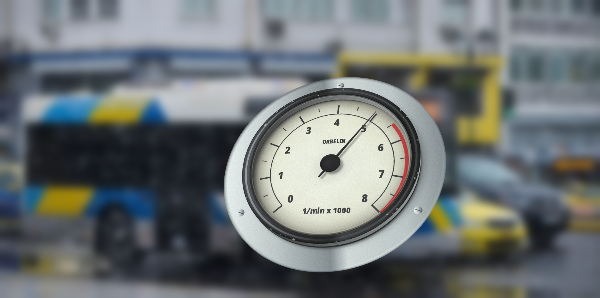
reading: 5000 (rpm)
